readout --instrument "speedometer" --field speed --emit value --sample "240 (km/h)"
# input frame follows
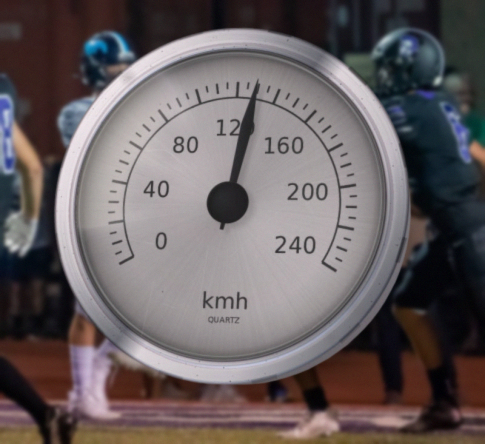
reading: 130 (km/h)
